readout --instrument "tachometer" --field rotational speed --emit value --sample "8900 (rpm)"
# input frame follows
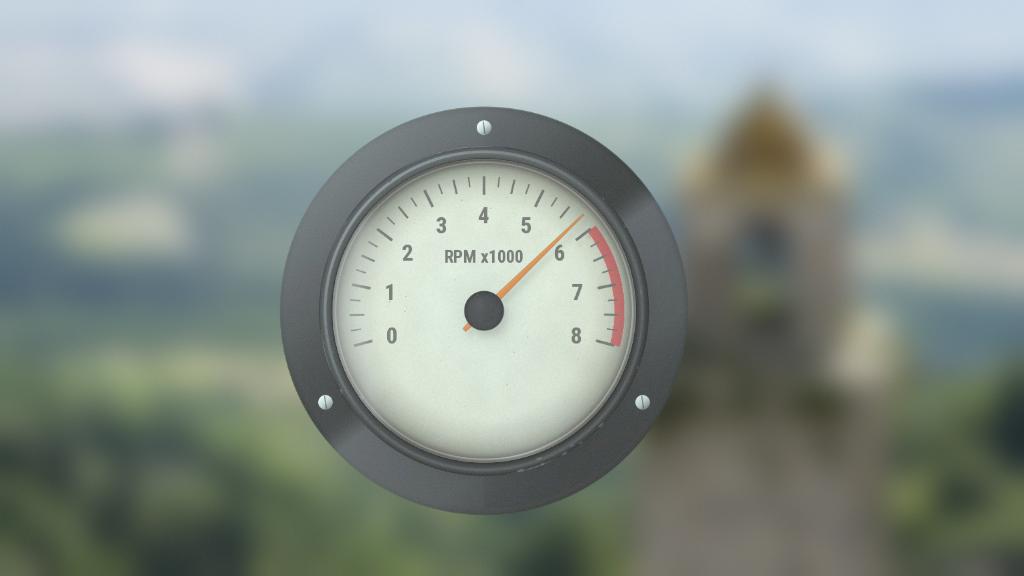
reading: 5750 (rpm)
